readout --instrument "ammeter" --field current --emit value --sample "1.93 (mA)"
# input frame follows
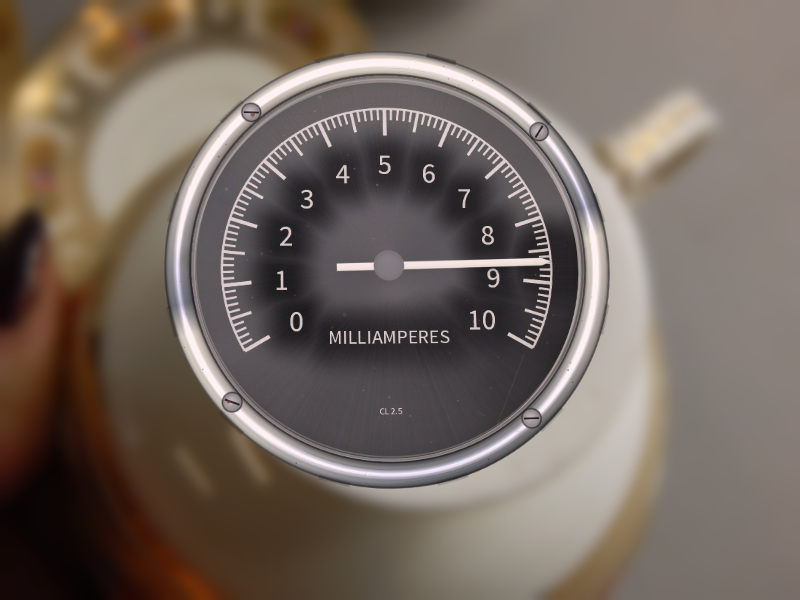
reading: 8.7 (mA)
